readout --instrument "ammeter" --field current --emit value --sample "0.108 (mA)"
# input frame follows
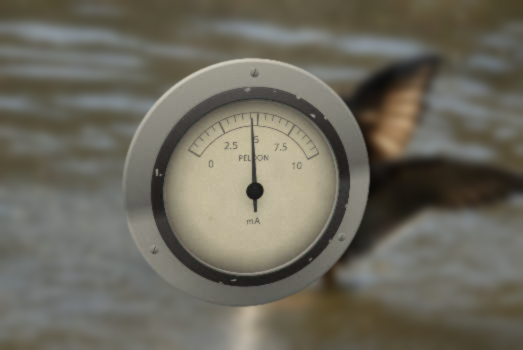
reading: 4.5 (mA)
